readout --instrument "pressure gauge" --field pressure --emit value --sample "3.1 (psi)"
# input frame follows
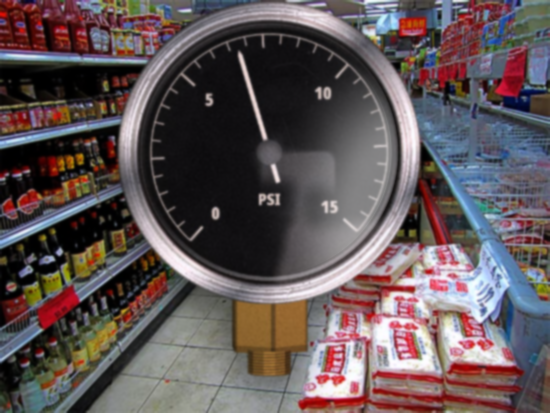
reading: 6.75 (psi)
